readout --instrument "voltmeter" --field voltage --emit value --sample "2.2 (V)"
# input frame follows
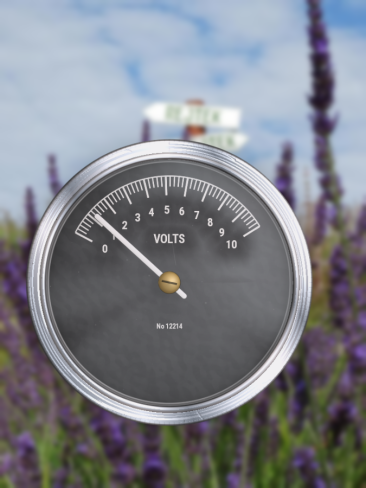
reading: 1.2 (V)
